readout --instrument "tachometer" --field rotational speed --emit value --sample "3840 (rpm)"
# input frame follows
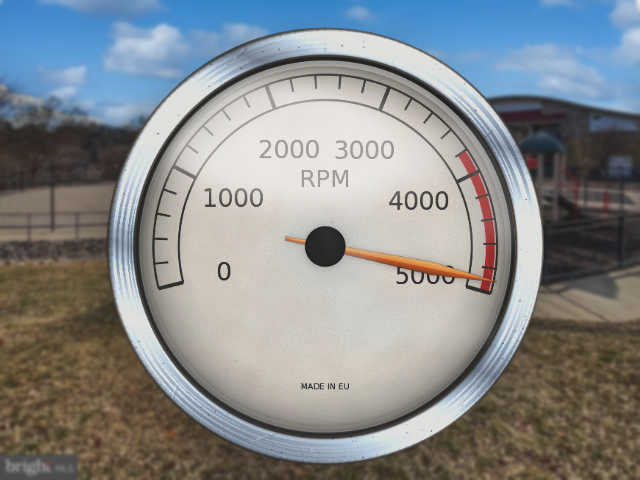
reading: 4900 (rpm)
